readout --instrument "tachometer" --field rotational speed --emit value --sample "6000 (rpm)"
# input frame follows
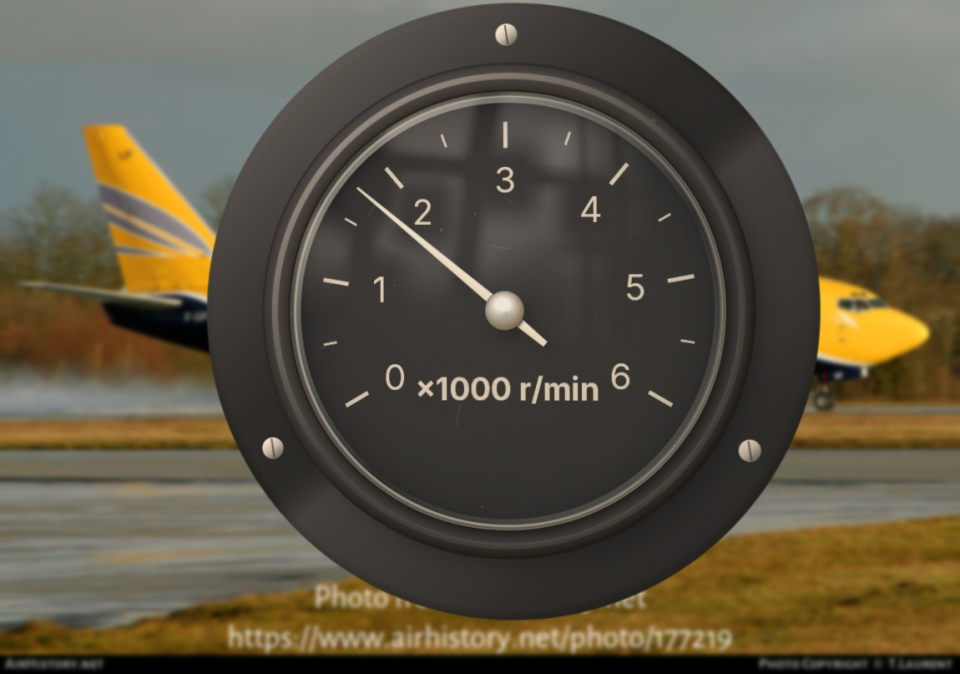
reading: 1750 (rpm)
